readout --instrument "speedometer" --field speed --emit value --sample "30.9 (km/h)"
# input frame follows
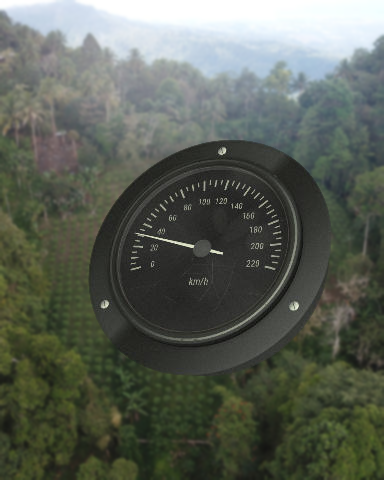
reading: 30 (km/h)
